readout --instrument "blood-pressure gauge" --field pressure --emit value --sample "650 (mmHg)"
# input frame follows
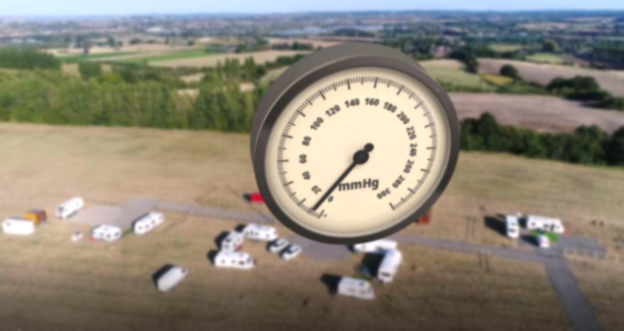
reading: 10 (mmHg)
